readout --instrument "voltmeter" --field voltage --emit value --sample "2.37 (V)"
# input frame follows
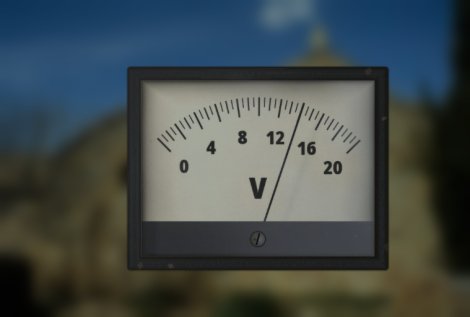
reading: 14 (V)
